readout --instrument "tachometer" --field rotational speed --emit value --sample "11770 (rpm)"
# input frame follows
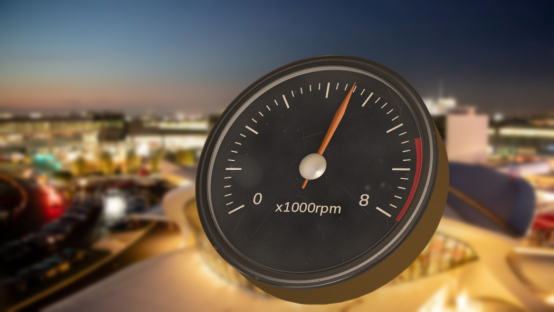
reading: 4600 (rpm)
